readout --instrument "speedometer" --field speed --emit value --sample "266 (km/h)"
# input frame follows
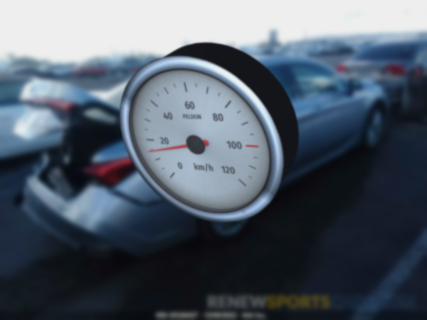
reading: 15 (km/h)
